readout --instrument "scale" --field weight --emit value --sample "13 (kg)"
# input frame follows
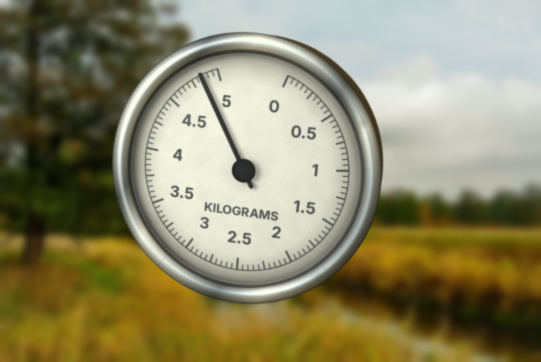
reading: 4.85 (kg)
